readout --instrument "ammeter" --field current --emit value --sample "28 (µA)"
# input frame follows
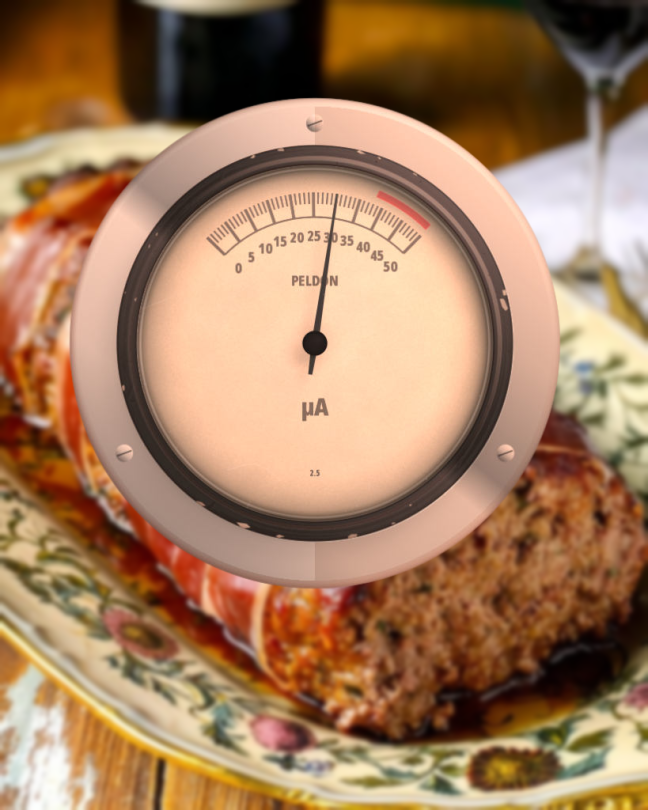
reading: 30 (µA)
